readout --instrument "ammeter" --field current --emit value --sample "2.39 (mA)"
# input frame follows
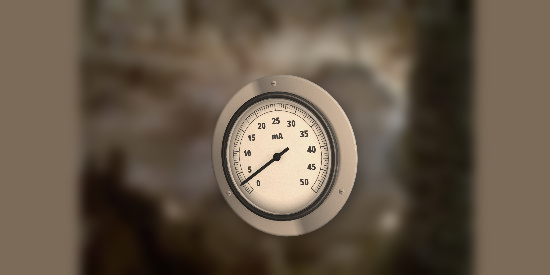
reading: 2.5 (mA)
